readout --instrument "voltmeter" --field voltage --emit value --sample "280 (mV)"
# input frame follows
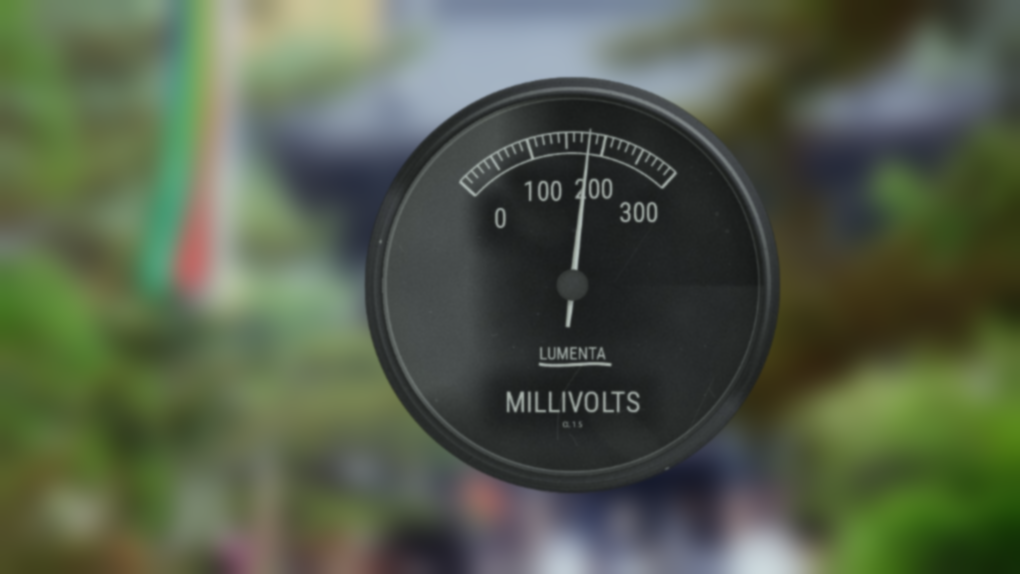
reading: 180 (mV)
